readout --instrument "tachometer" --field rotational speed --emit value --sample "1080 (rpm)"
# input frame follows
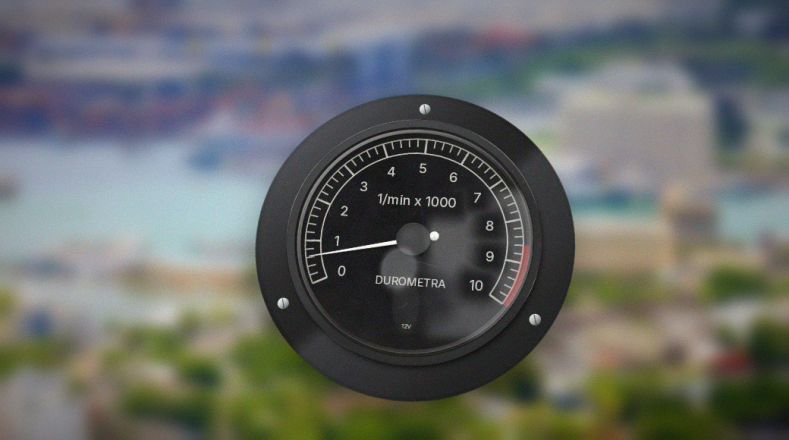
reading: 600 (rpm)
